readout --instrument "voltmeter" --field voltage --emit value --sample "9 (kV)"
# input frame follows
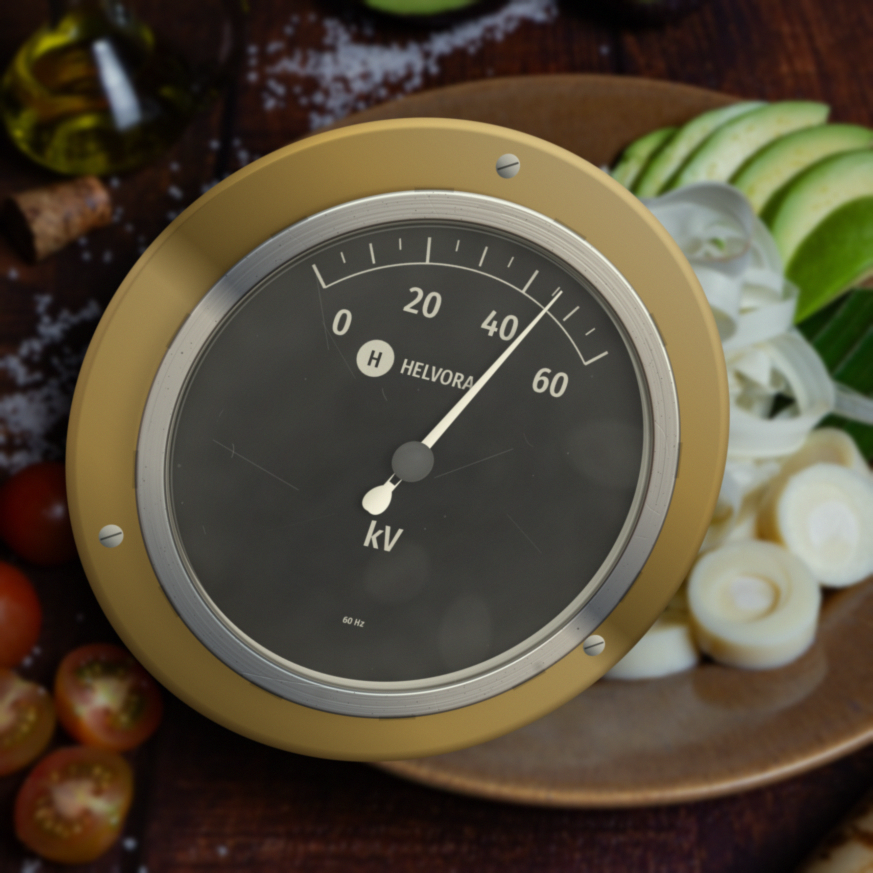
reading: 45 (kV)
